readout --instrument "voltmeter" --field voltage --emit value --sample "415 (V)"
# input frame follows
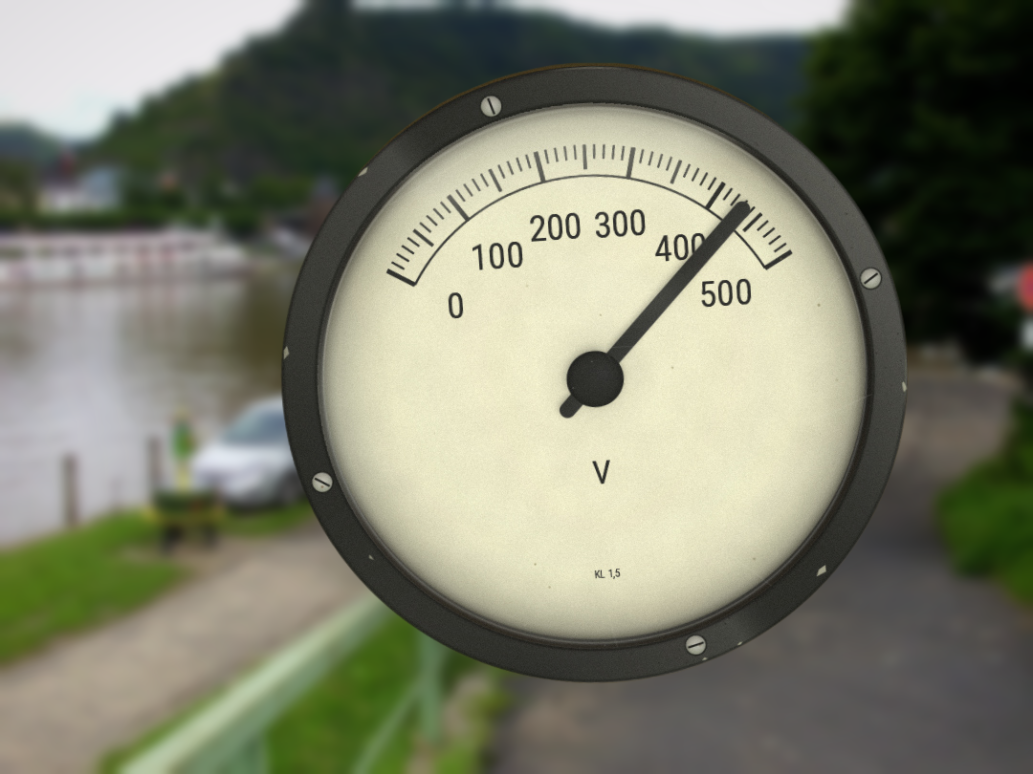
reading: 430 (V)
